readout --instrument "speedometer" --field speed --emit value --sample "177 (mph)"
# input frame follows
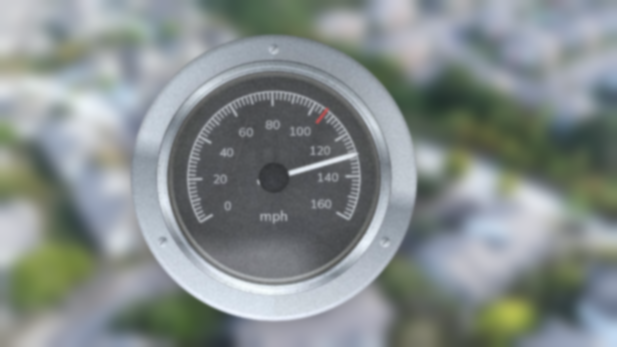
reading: 130 (mph)
